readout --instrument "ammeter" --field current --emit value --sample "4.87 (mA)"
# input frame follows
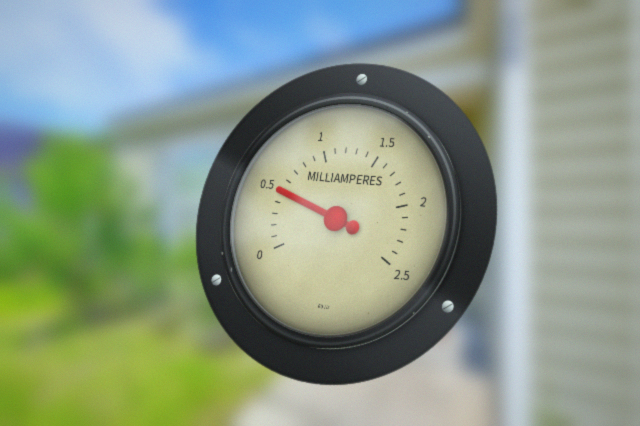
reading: 0.5 (mA)
